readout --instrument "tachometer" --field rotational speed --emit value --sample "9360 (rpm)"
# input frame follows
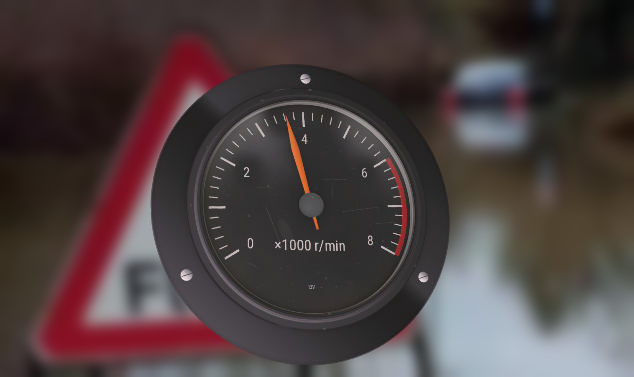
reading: 3600 (rpm)
